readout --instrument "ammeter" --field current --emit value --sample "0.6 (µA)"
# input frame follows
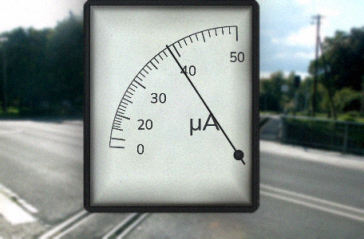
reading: 39 (µA)
